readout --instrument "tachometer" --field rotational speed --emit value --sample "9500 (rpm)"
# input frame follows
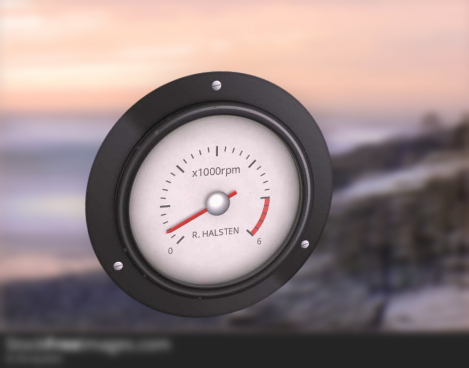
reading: 400 (rpm)
